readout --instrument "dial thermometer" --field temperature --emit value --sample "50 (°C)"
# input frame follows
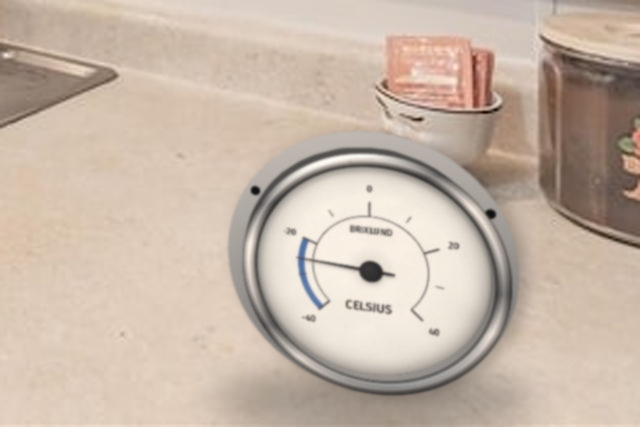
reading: -25 (°C)
